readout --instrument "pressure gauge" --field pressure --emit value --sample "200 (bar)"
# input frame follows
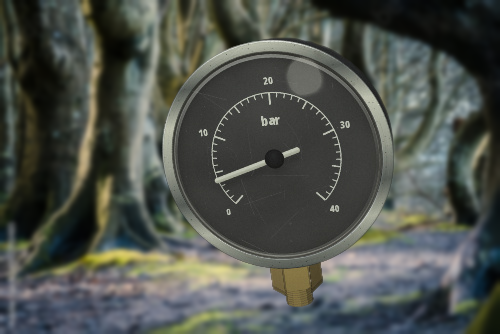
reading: 4 (bar)
